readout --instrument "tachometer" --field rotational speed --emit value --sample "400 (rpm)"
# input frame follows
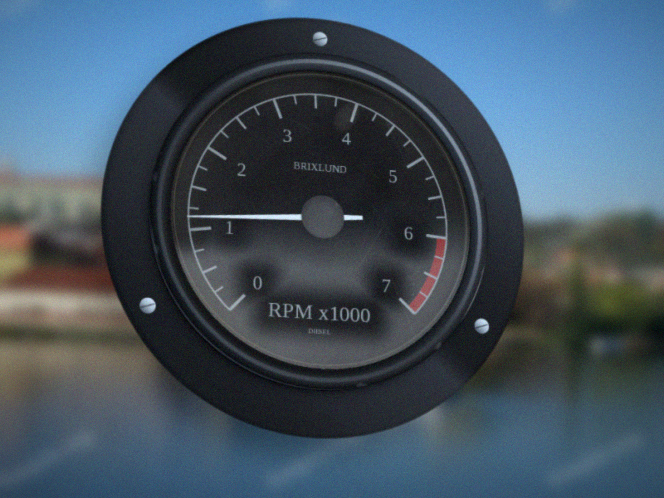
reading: 1125 (rpm)
